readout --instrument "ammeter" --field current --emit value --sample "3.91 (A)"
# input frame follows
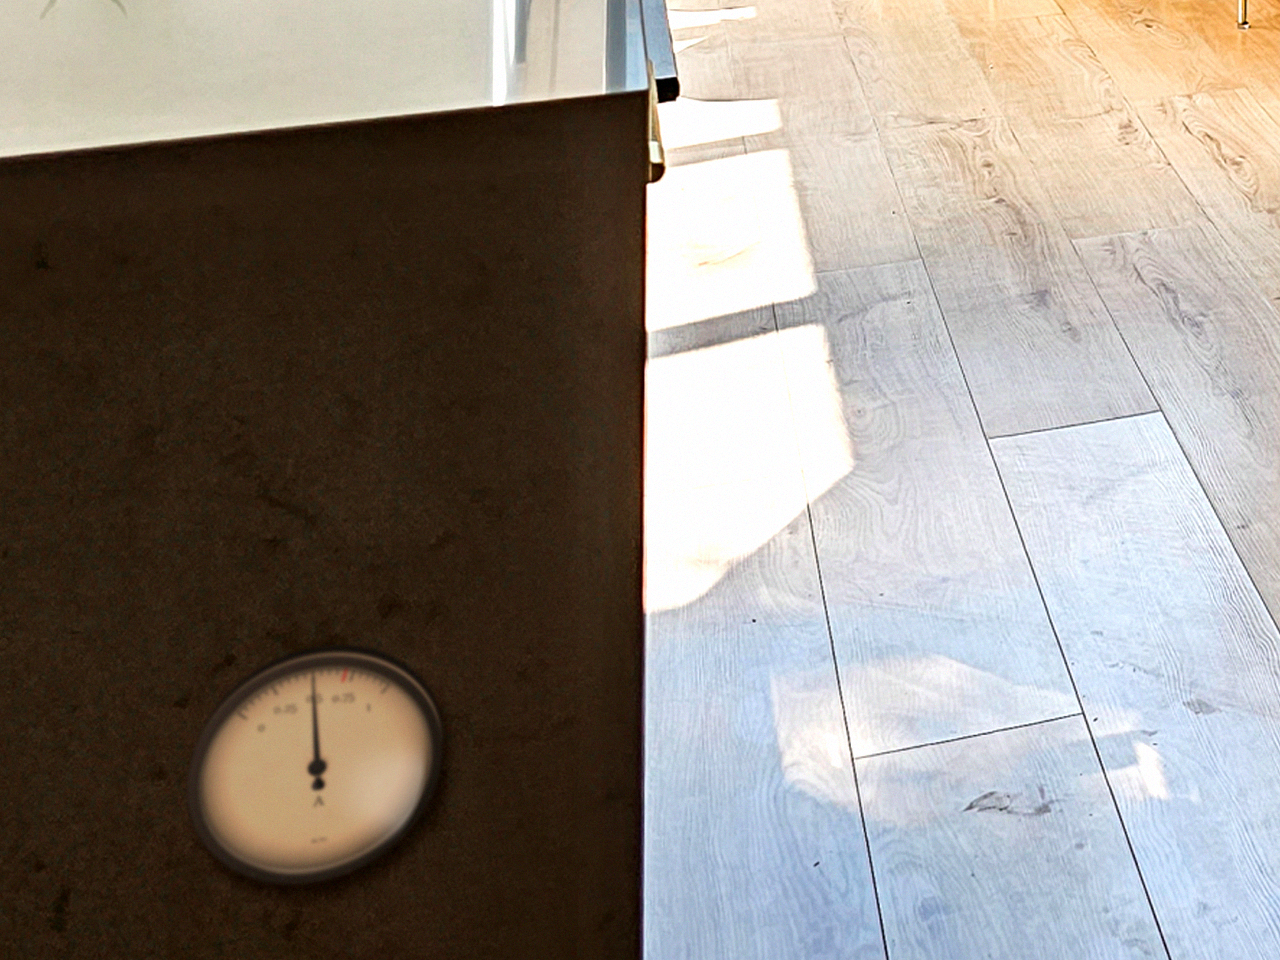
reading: 0.5 (A)
